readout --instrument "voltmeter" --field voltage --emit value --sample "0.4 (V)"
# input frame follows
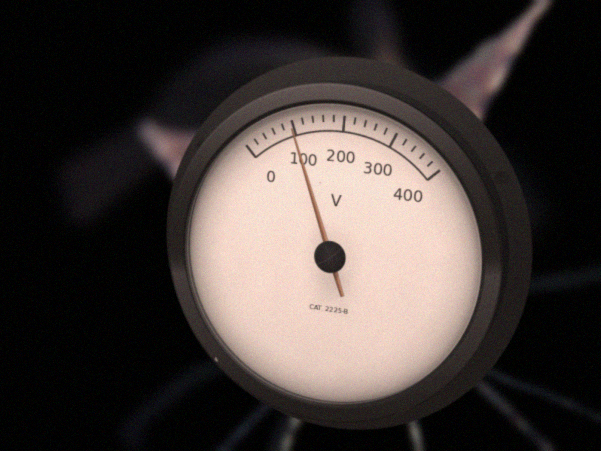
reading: 100 (V)
